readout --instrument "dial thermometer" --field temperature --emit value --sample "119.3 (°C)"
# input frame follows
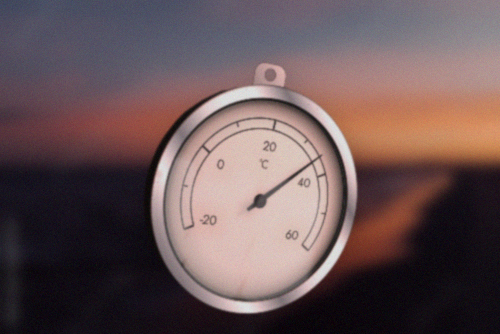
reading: 35 (°C)
